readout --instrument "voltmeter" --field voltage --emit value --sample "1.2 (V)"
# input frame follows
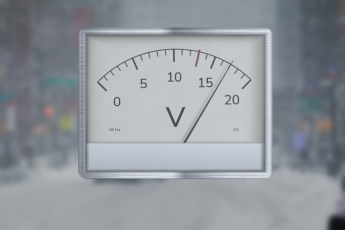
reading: 17 (V)
